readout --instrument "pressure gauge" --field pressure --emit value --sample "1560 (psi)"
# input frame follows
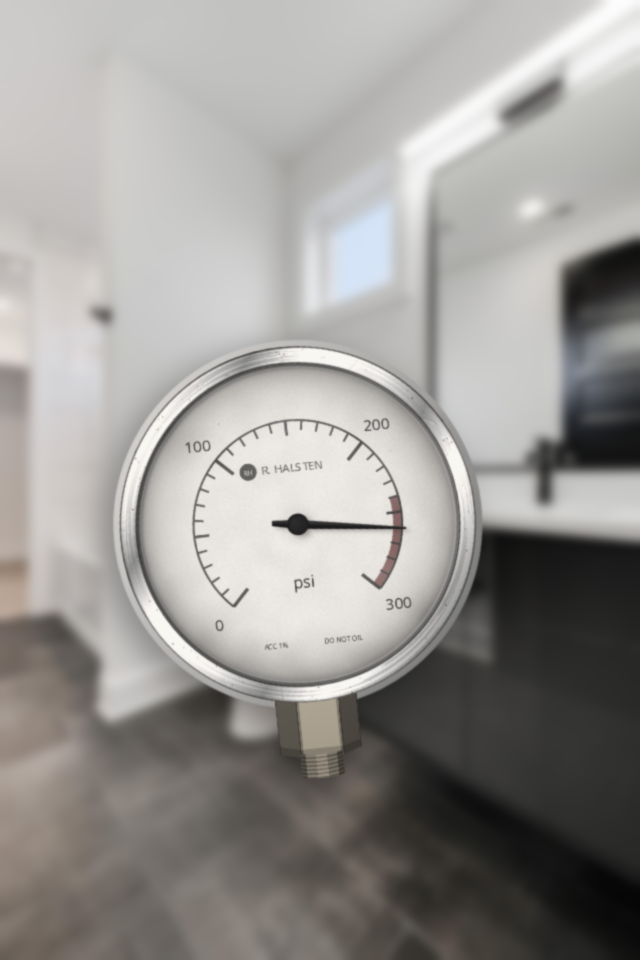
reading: 260 (psi)
